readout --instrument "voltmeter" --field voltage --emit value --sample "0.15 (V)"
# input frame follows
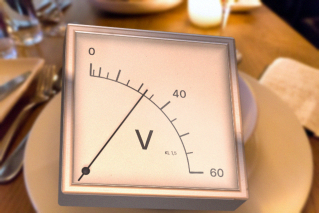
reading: 32.5 (V)
